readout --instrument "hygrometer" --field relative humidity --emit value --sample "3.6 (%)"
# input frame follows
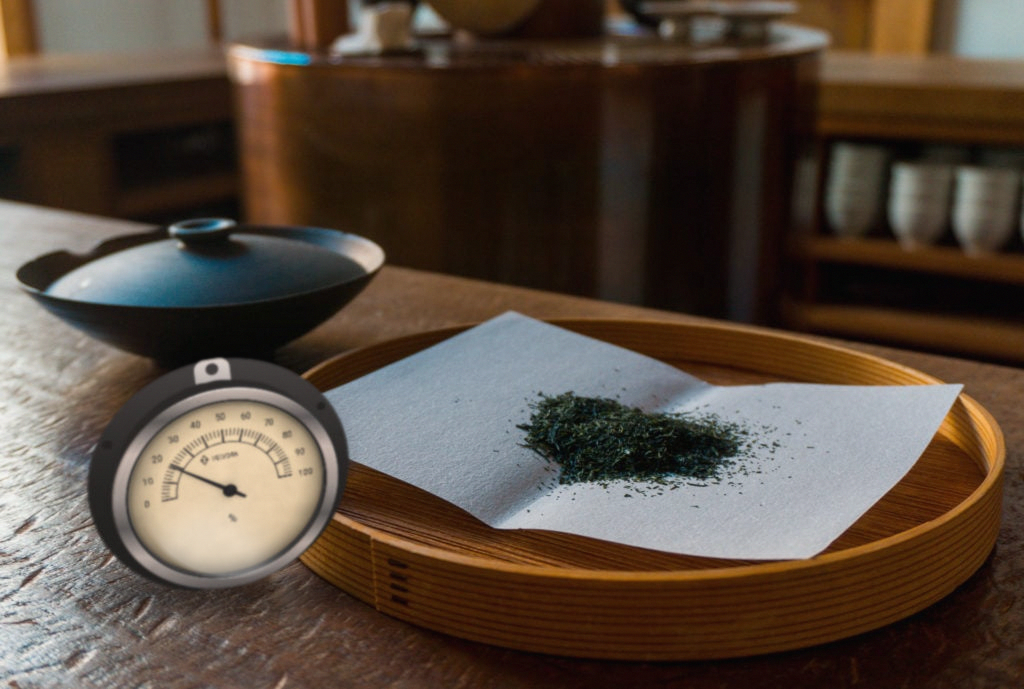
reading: 20 (%)
